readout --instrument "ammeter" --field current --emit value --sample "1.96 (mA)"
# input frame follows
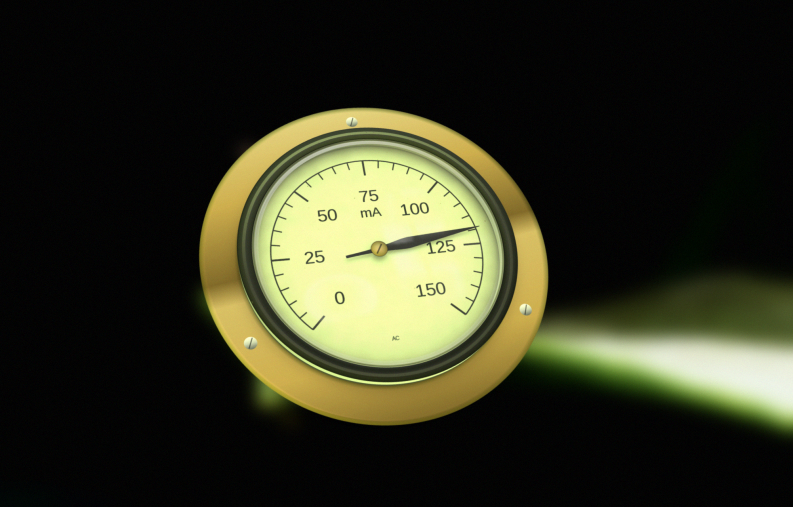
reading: 120 (mA)
